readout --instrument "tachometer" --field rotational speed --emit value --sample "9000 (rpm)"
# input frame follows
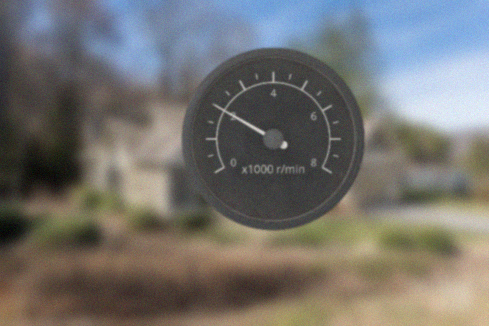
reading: 2000 (rpm)
